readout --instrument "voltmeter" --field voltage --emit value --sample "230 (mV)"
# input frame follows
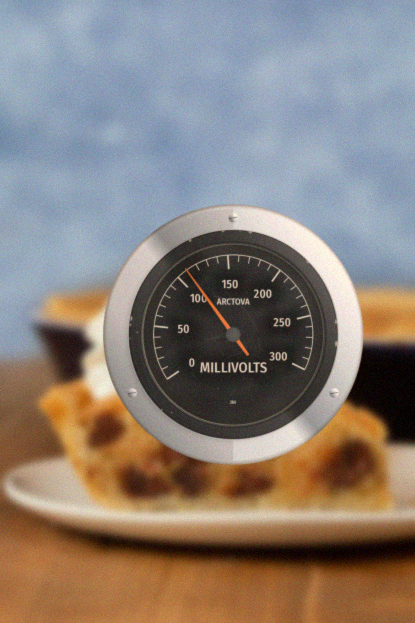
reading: 110 (mV)
